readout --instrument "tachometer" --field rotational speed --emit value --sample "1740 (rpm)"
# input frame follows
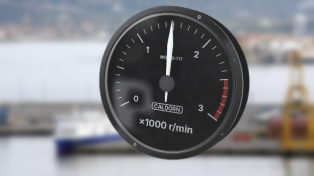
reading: 1500 (rpm)
